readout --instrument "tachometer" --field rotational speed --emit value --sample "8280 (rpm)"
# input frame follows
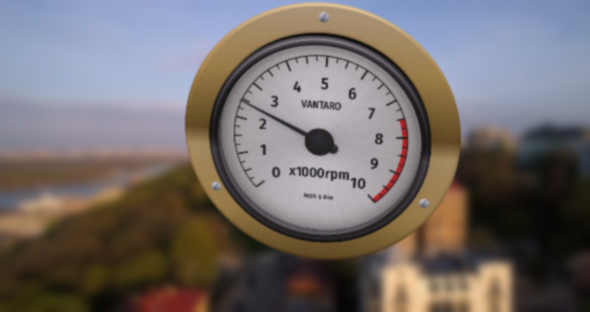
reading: 2500 (rpm)
